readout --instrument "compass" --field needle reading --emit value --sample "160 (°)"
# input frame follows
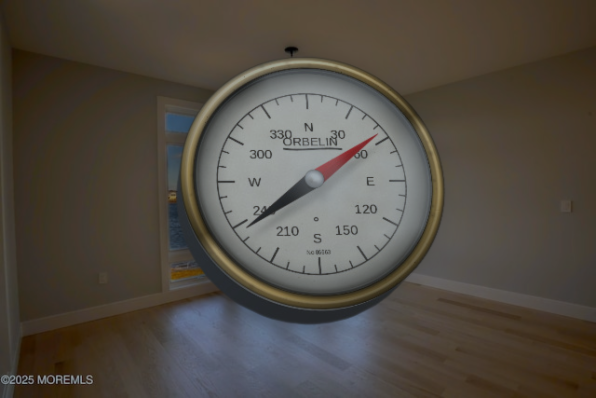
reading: 55 (°)
